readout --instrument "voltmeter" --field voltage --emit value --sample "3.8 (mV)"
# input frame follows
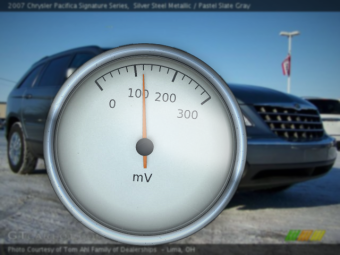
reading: 120 (mV)
